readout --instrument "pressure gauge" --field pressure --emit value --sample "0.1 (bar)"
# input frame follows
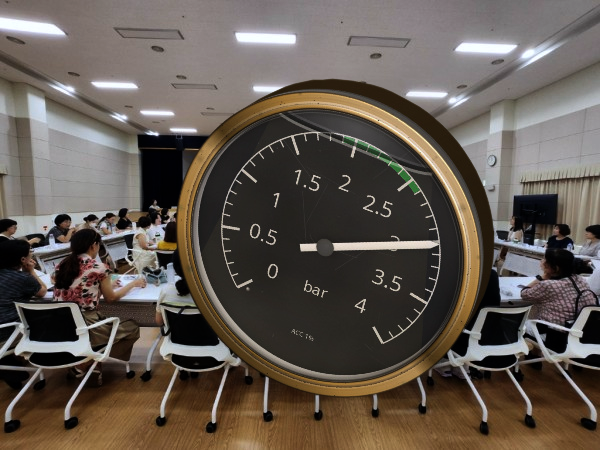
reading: 3 (bar)
